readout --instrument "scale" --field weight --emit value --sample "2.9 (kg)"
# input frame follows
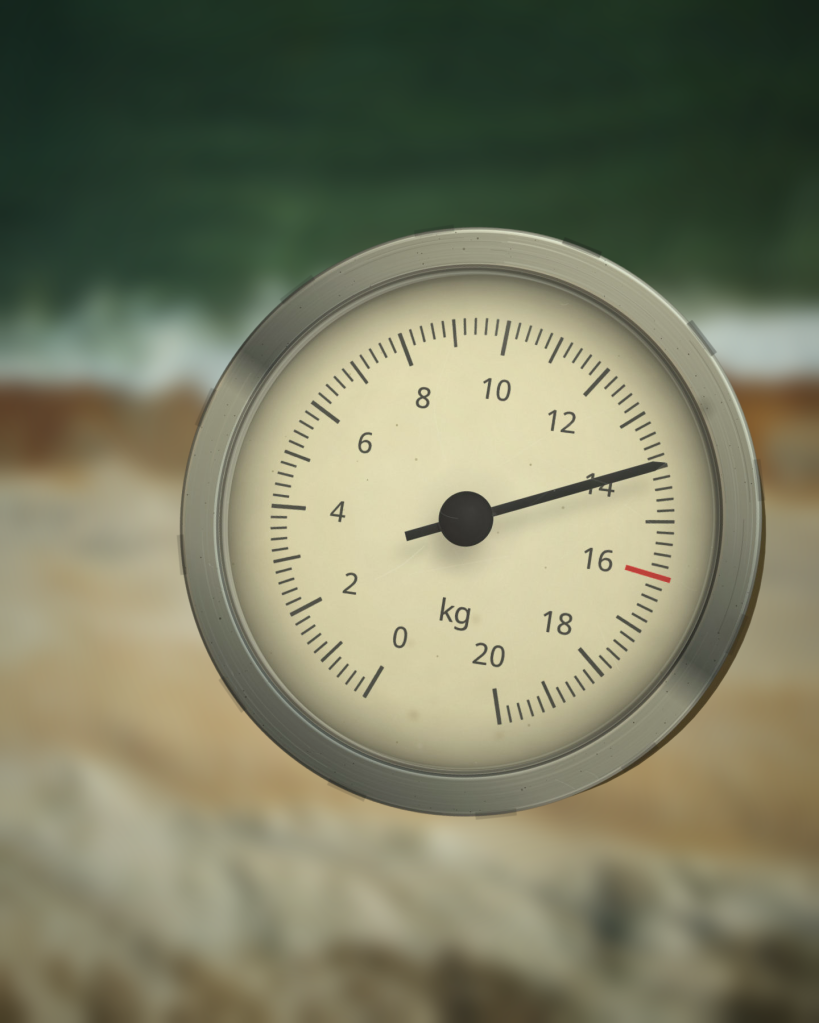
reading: 14 (kg)
